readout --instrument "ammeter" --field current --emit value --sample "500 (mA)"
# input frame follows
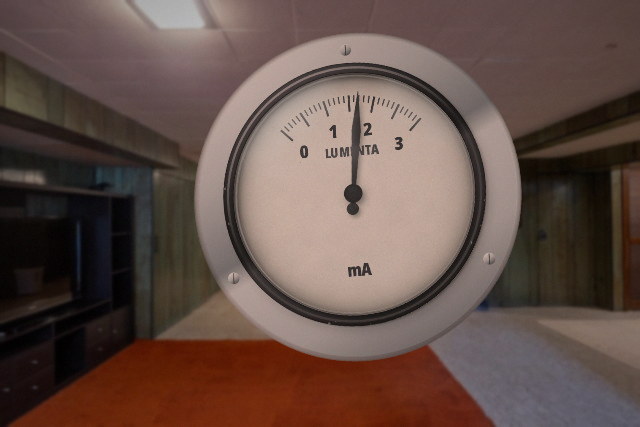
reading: 1.7 (mA)
